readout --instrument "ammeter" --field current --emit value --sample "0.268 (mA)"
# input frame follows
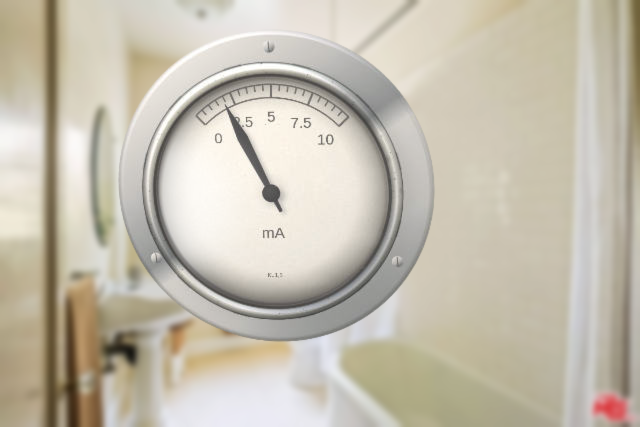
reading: 2 (mA)
